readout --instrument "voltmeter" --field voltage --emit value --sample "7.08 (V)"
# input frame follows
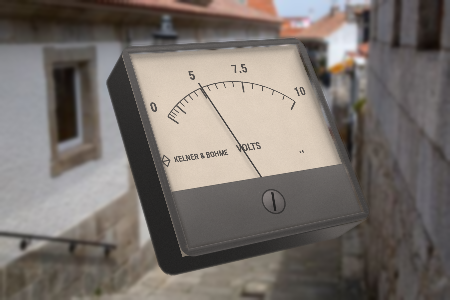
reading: 5 (V)
